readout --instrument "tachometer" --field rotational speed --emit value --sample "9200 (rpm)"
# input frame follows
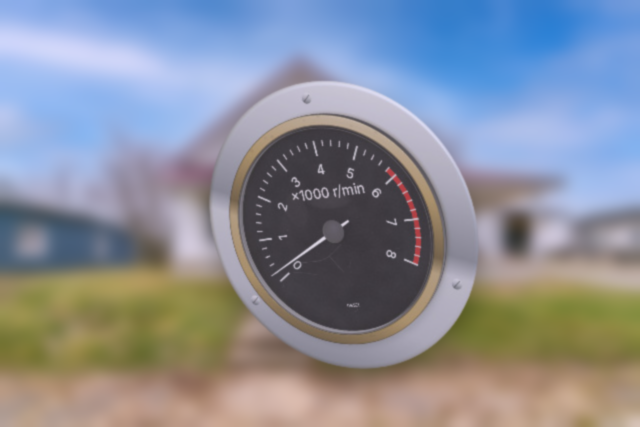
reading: 200 (rpm)
